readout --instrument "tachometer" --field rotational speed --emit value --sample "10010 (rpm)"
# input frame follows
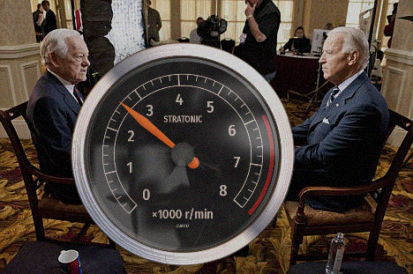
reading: 2600 (rpm)
